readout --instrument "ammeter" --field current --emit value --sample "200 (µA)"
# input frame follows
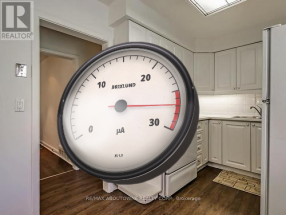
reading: 27 (µA)
